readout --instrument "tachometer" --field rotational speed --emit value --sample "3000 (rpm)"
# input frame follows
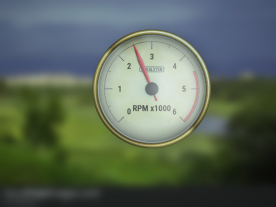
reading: 2500 (rpm)
